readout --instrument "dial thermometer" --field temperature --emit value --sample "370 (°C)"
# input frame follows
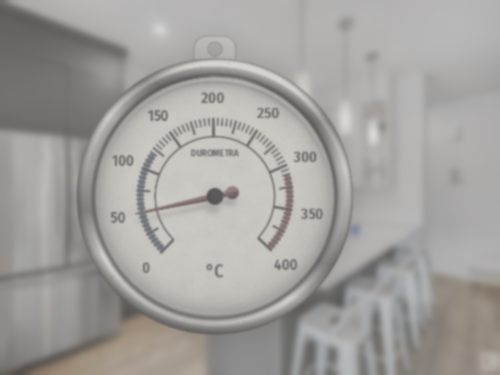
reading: 50 (°C)
